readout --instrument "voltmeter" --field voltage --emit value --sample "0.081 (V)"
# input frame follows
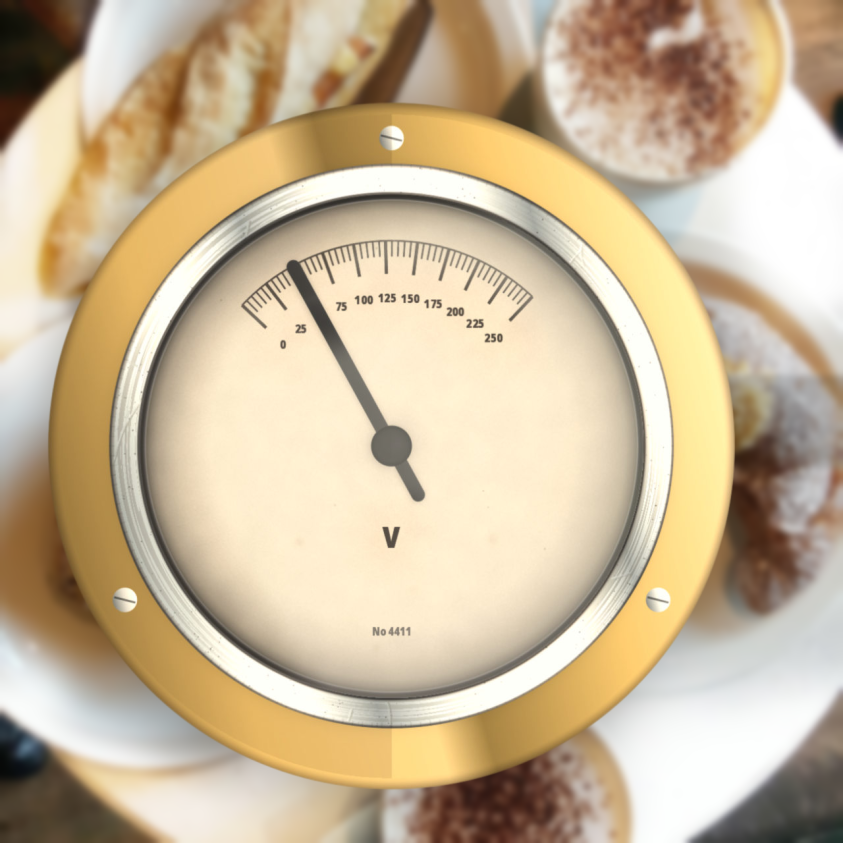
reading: 50 (V)
